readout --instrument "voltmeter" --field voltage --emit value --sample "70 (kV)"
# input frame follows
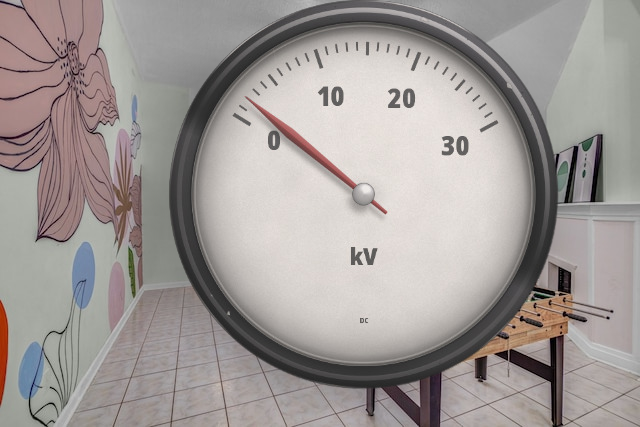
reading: 2 (kV)
